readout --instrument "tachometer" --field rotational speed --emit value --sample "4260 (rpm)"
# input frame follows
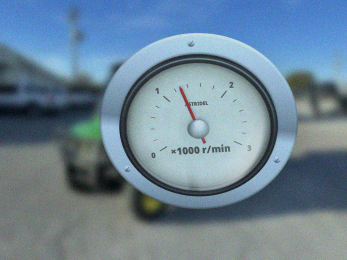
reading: 1300 (rpm)
